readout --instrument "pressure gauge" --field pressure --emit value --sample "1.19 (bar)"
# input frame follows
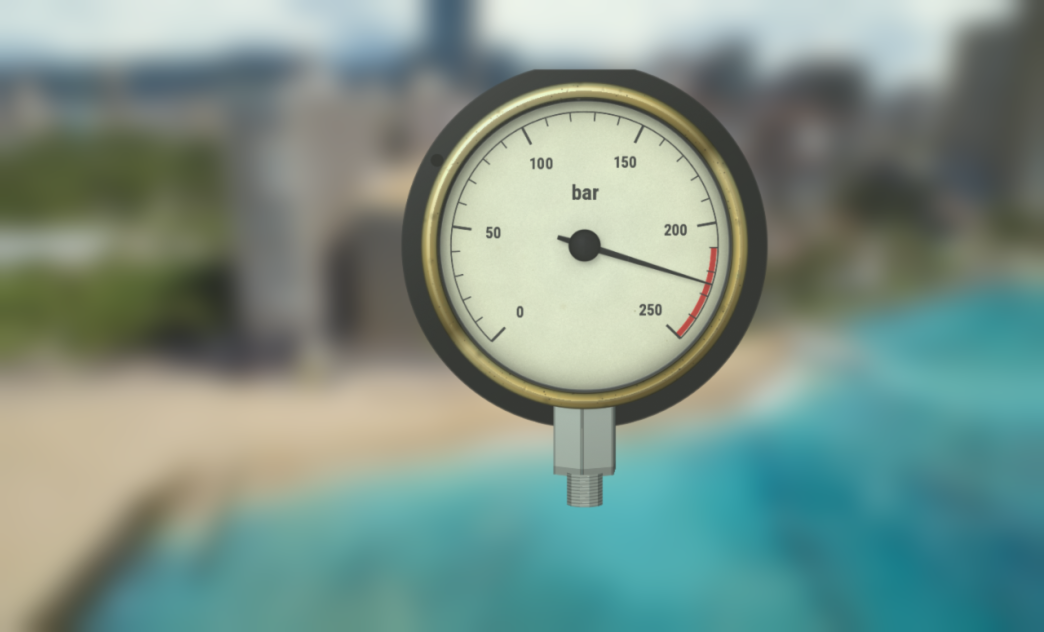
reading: 225 (bar)
